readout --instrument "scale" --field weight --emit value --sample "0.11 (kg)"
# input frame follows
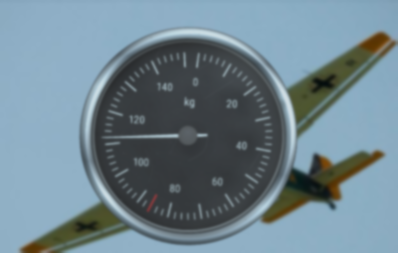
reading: 112 (kg)
